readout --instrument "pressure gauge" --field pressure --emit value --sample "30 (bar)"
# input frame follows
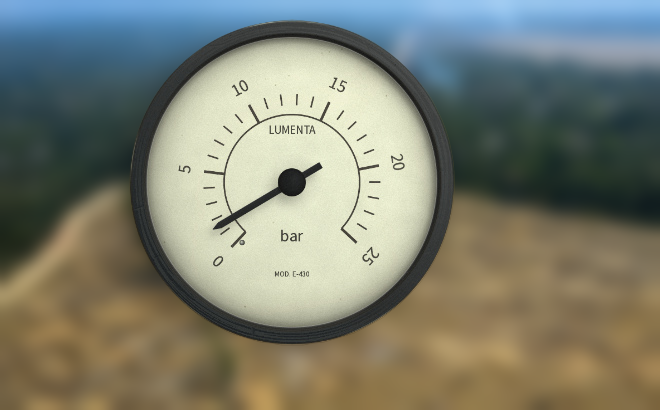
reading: 1.5 (bar)
